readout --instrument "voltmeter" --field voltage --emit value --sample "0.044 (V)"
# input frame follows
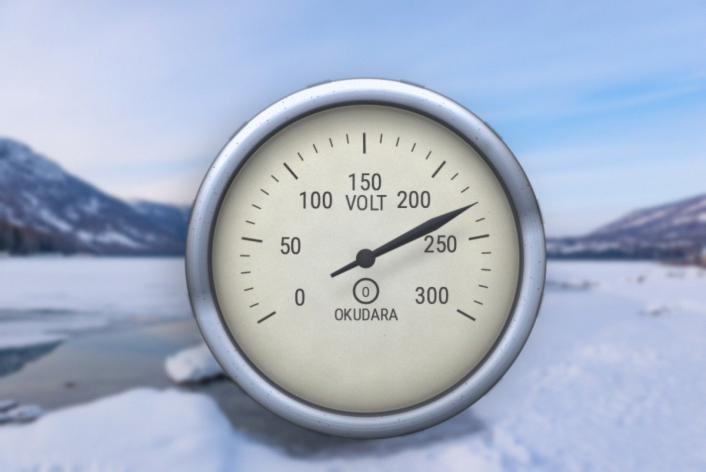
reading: 230 (V)
